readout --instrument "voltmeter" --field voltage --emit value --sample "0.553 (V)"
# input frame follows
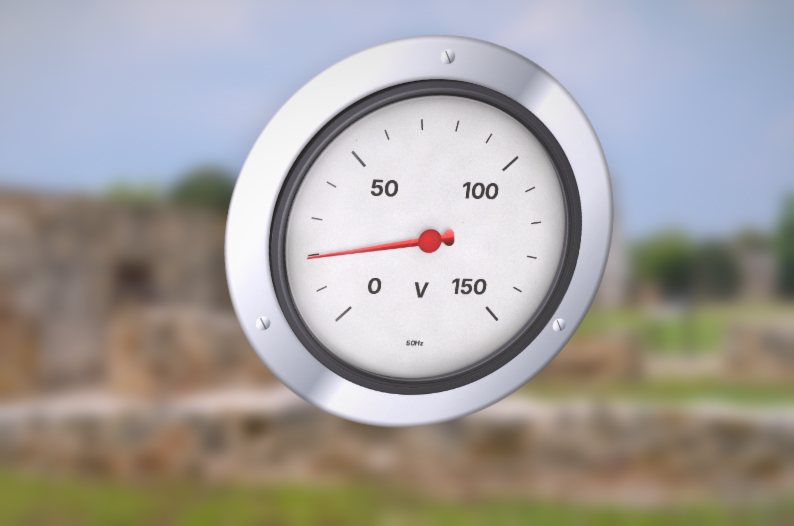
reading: 20 (V)
